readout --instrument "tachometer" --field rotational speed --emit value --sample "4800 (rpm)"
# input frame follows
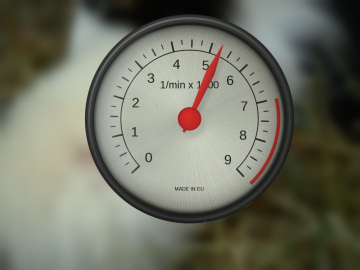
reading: 5250 (rpm)
